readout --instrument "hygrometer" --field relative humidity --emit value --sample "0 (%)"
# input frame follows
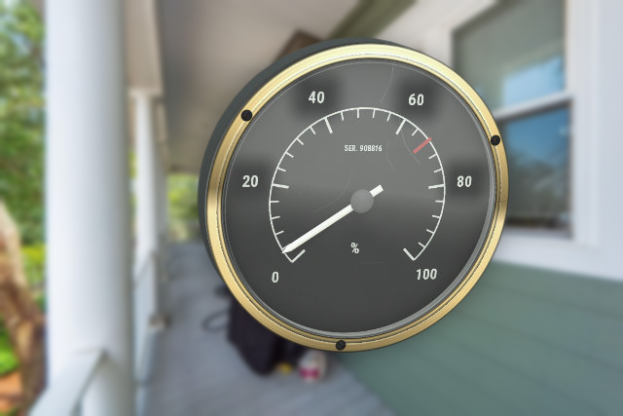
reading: 4 (%)
